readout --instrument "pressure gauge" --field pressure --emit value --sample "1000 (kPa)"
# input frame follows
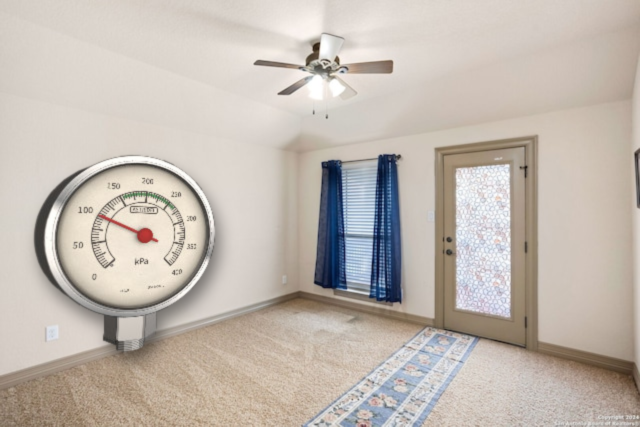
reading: 100 (kPa)
